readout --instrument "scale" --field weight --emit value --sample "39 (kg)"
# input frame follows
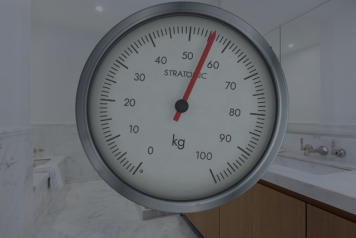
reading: 56 (kg)
